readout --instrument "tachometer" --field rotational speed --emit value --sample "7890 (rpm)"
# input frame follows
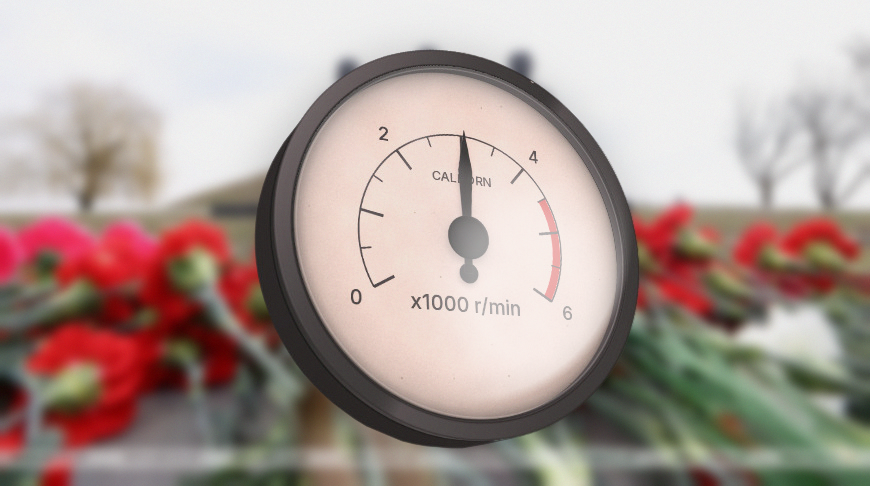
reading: 3000 (rpm)
